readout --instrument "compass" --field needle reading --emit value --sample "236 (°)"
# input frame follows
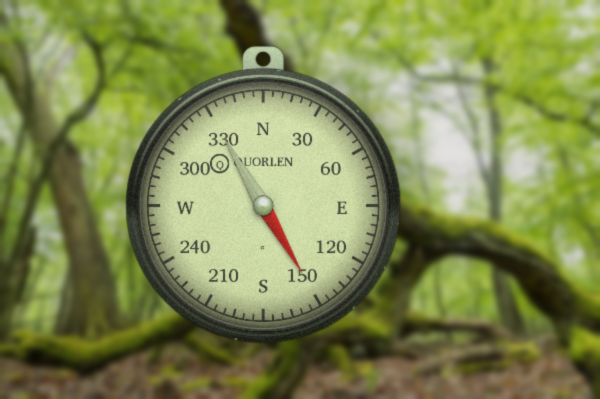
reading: 150 (°)
